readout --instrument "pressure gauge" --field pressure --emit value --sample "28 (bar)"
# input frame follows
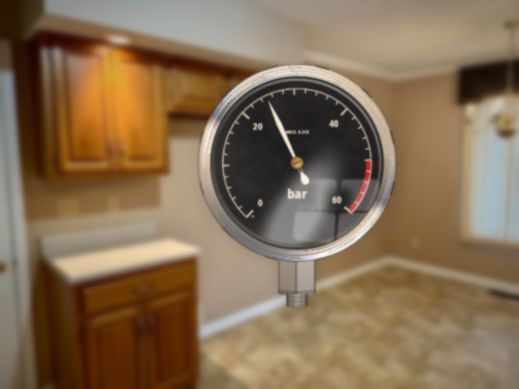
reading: 25 (bar)
